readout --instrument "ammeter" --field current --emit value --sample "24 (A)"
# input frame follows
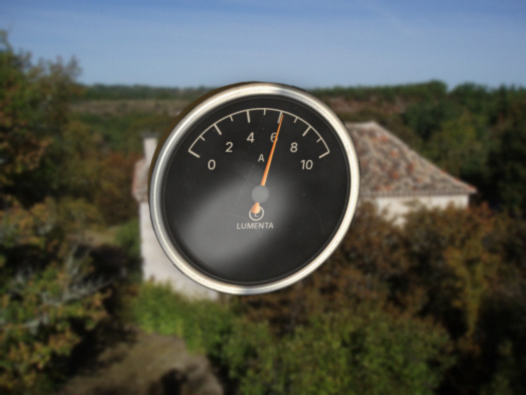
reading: 6 (A)
